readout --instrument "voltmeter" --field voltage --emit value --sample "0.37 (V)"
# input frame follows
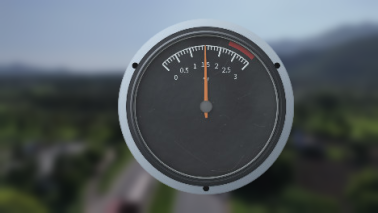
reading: 1.5 (V)
